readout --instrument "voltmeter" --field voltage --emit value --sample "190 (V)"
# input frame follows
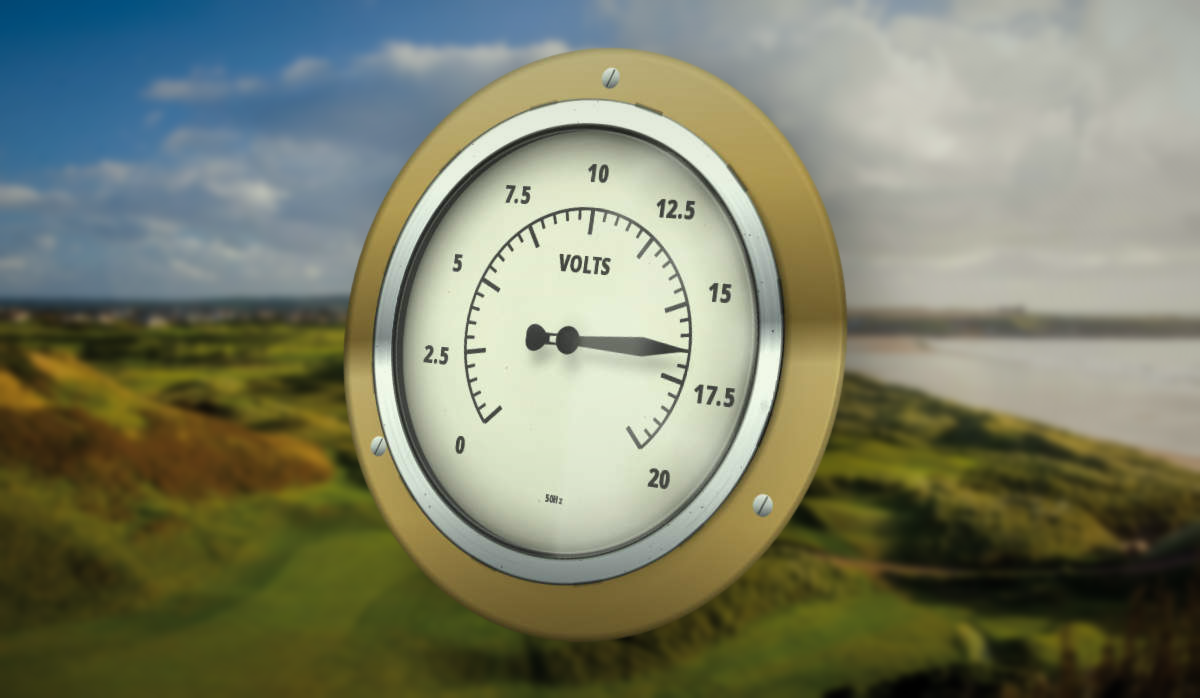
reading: 16.5 (V)
